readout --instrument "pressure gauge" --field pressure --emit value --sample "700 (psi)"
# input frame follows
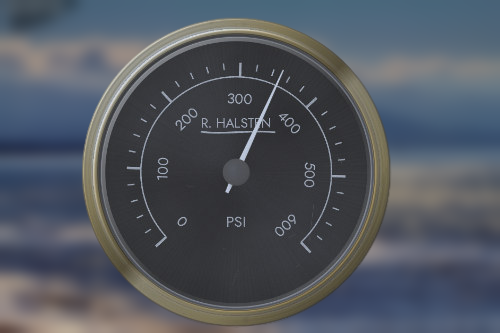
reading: 350 (psi)
